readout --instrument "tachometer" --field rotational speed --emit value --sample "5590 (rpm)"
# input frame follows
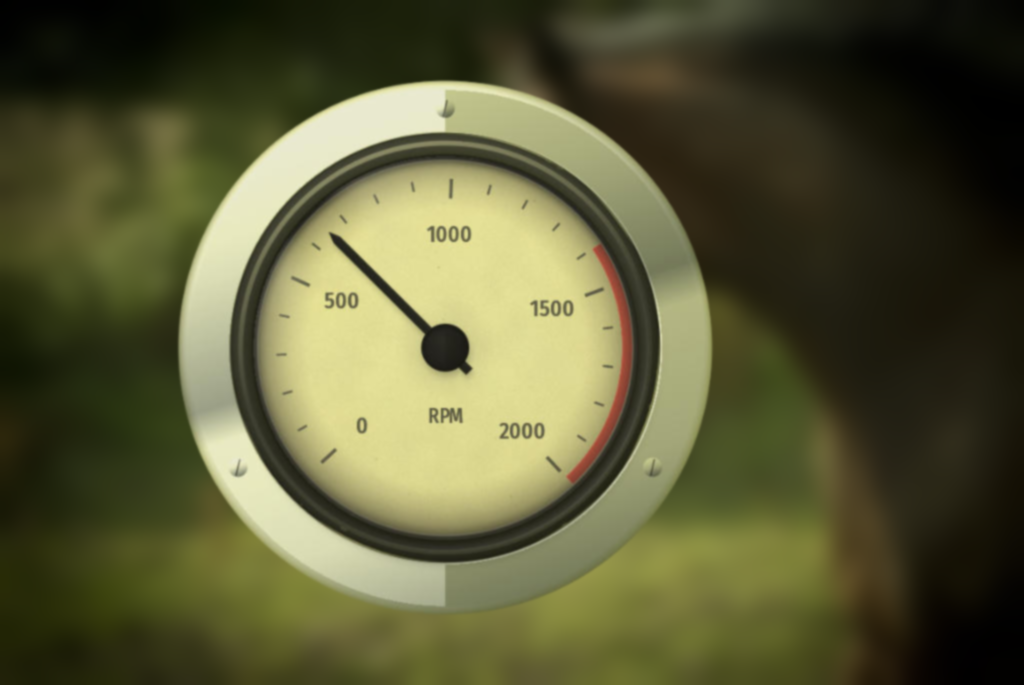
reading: 650 (rpm)
